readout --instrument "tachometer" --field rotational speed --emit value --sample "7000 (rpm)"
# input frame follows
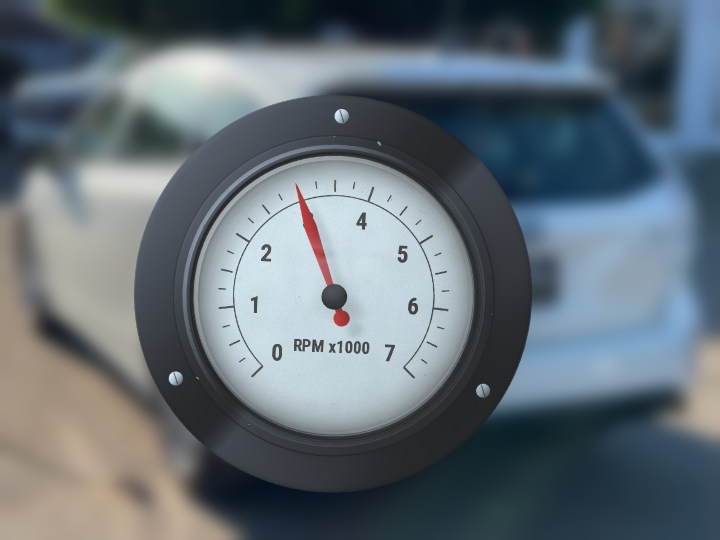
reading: 3000 (rpm)
